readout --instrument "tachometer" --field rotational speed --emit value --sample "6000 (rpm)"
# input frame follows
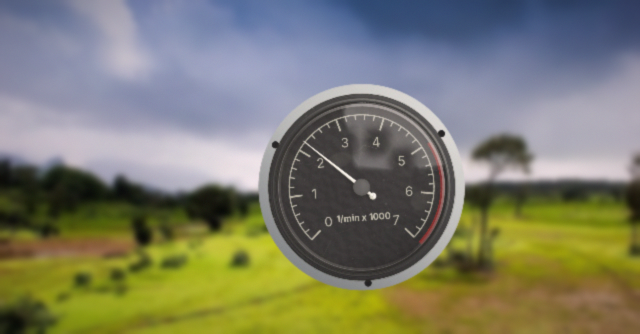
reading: 2200 (rpm)
